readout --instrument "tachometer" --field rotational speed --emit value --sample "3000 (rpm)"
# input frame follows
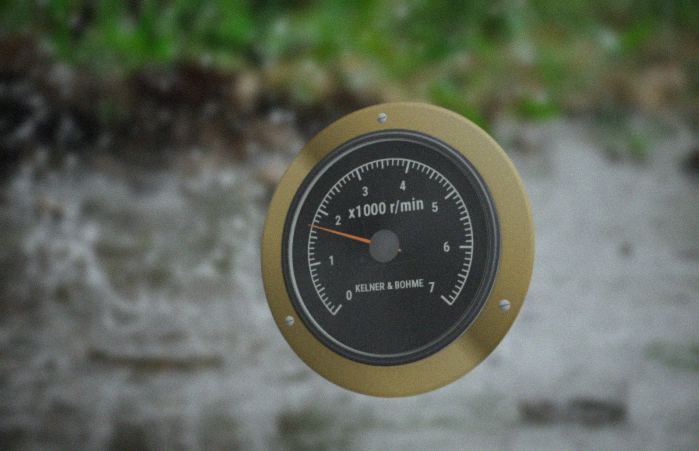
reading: 1700 (rpm)
